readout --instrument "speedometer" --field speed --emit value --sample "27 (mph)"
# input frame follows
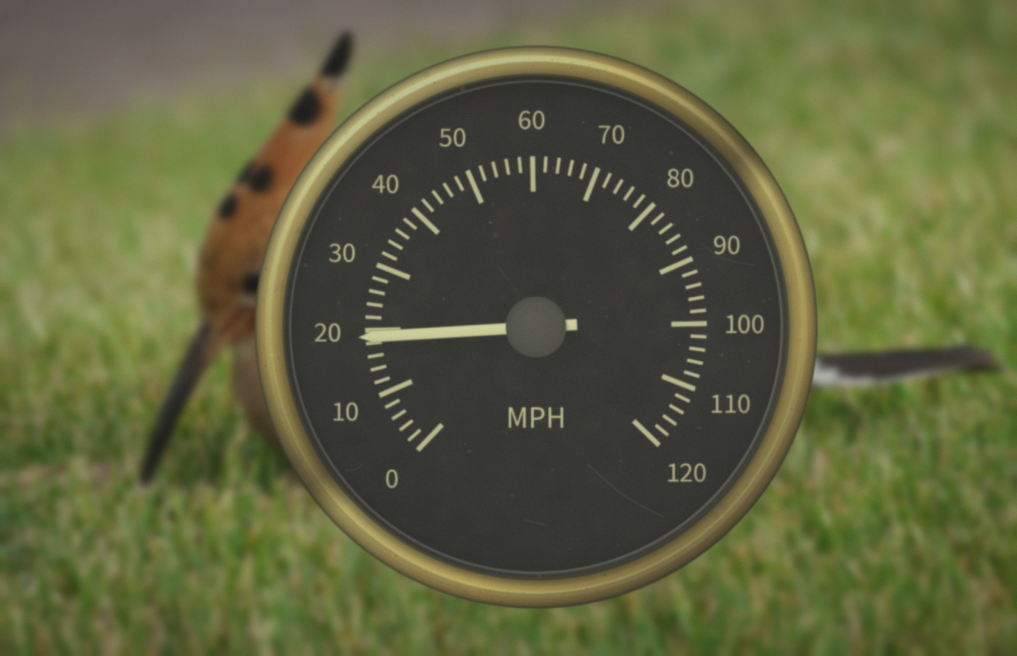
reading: 19 (mph)
